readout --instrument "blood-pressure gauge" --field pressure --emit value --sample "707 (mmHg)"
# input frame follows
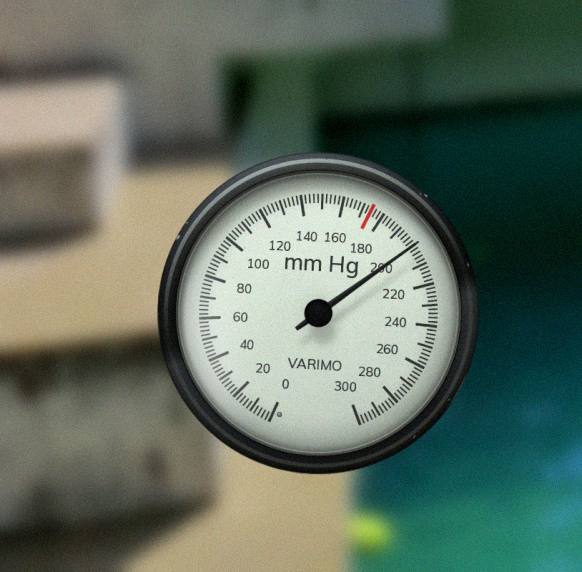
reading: 200 (mmHg)
